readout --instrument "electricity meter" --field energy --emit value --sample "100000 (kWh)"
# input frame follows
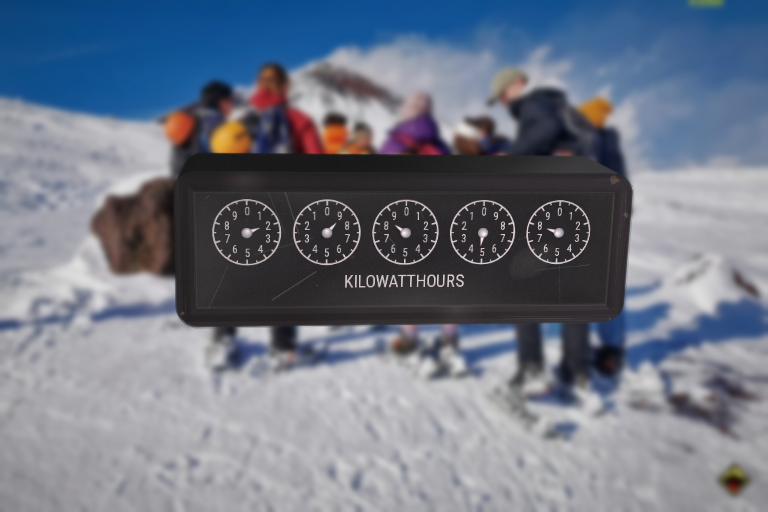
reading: 18848 (kWh)
